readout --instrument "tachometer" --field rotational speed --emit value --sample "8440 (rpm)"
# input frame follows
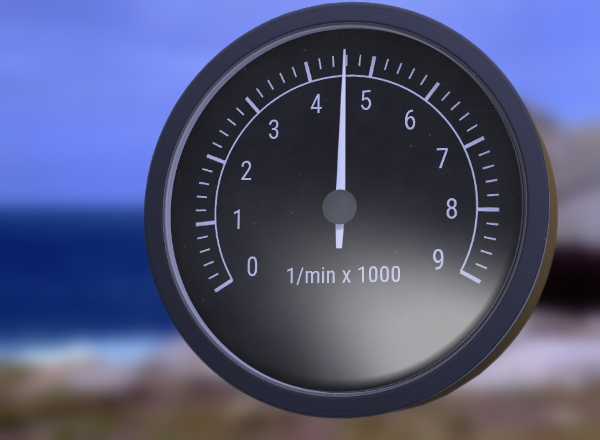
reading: 4600 (rpm)
